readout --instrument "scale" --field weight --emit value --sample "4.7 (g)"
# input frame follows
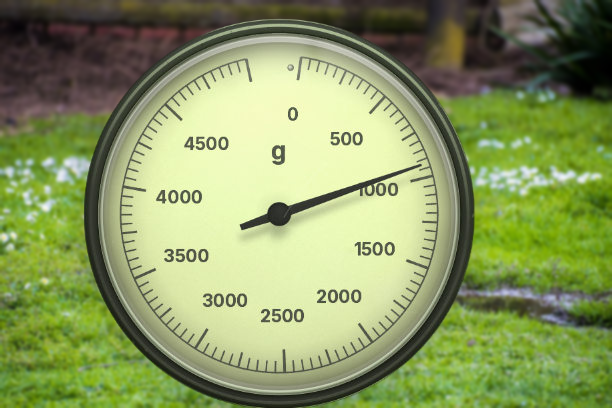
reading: 925 (g)
